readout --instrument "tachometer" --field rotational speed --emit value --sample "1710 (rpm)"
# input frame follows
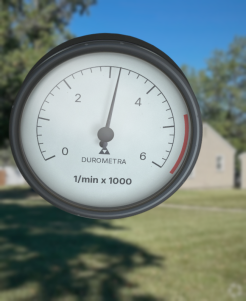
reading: 3200 (rpm)
